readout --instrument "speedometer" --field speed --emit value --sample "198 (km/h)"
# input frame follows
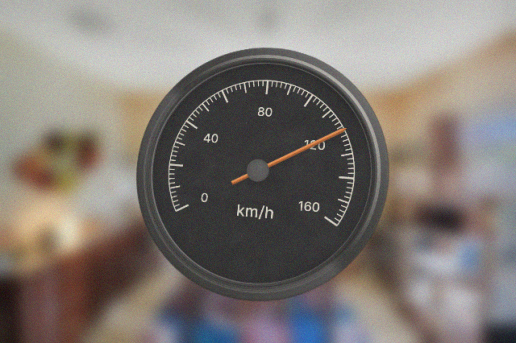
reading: 120 (km/h)
